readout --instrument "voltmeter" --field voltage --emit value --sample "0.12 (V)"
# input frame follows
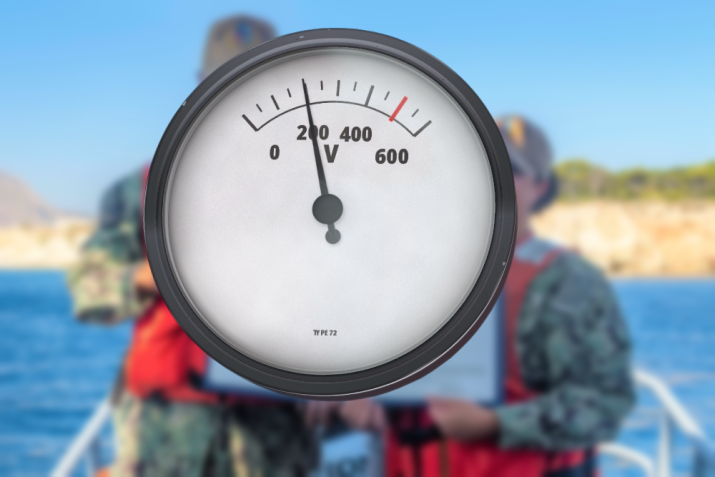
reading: 200 (V)
